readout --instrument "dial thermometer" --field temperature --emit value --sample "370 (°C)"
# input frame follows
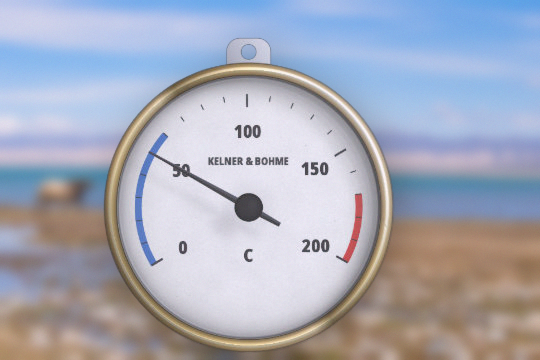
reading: 50 (°C)
